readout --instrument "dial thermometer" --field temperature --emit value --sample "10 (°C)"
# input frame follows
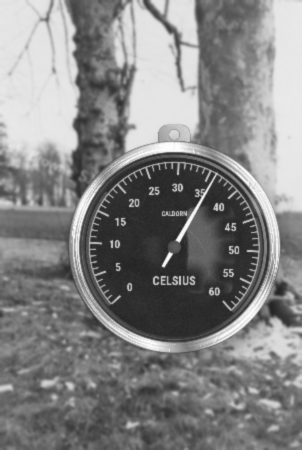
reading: 36 (°C)
